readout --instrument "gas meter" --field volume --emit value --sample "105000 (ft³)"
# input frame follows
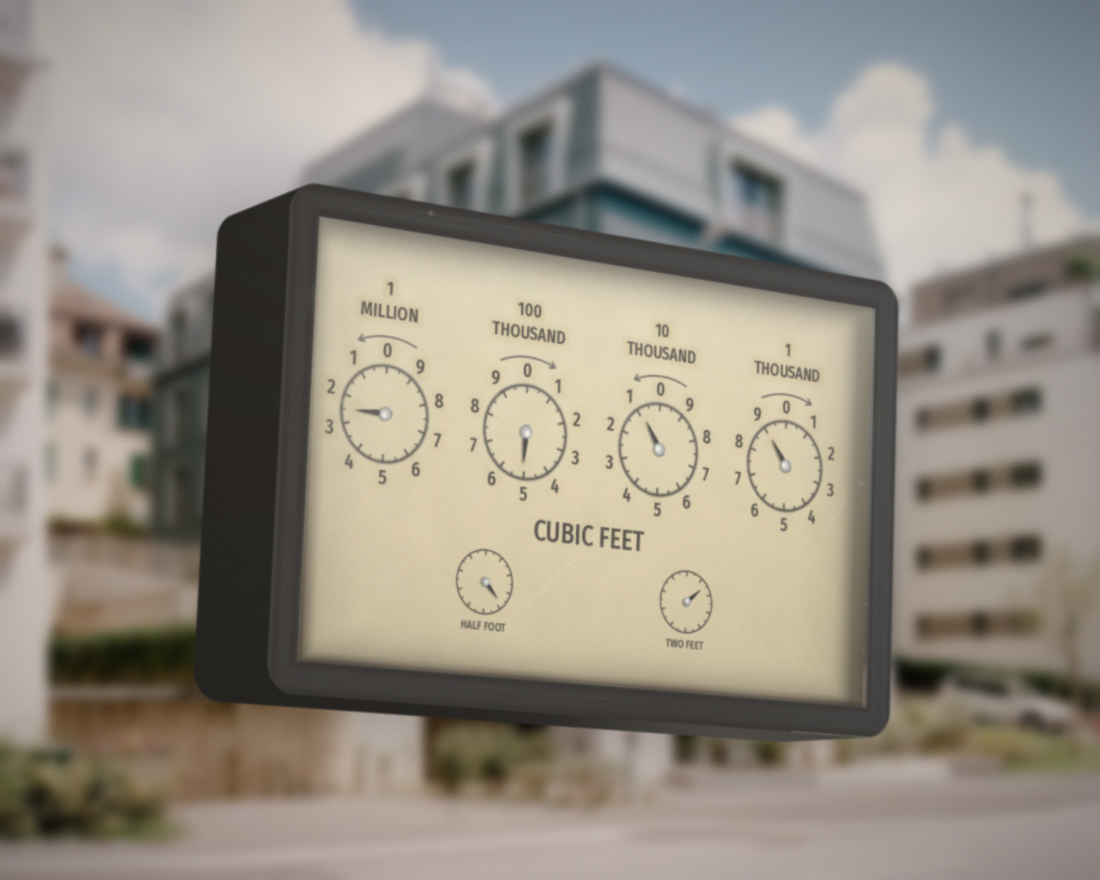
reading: 250900 (ft³)
